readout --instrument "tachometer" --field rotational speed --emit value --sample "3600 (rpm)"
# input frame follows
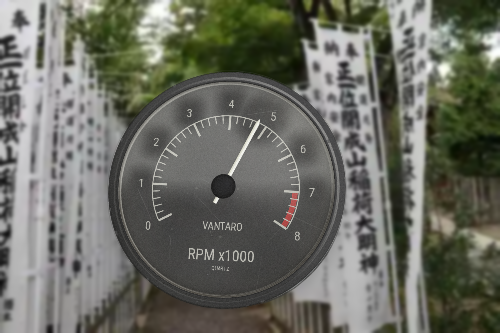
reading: 4800 (rpm)
